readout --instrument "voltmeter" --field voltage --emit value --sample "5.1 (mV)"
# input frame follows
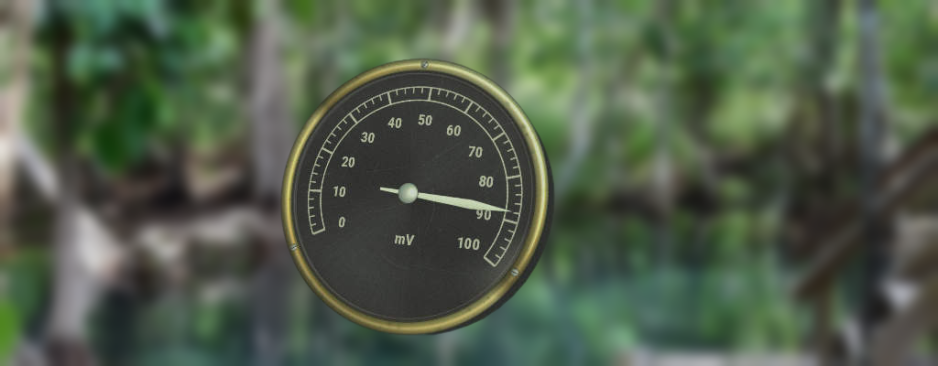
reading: 88 (mV)
